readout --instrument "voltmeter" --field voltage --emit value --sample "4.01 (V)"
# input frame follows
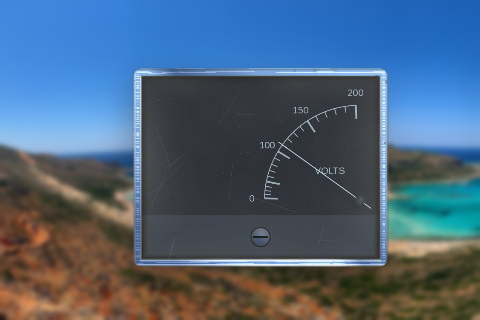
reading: 110 (V)
